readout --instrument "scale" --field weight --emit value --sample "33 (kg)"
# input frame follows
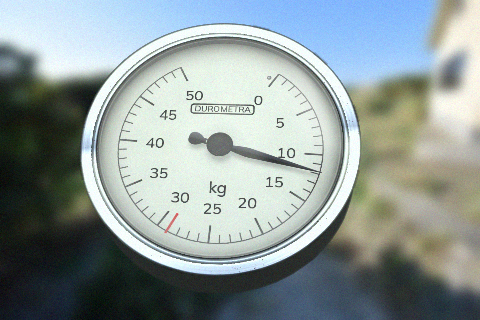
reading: 12 (kg)
